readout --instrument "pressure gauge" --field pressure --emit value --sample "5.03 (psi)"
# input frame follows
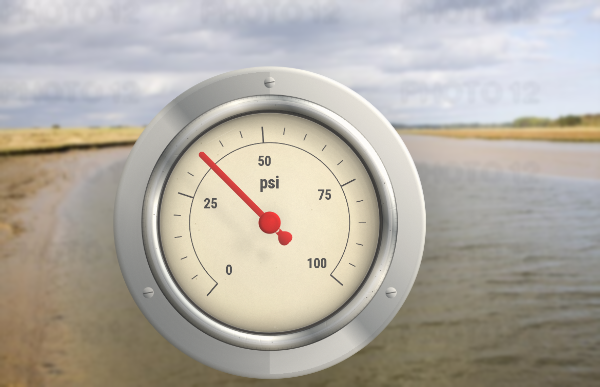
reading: 35 (psi)
